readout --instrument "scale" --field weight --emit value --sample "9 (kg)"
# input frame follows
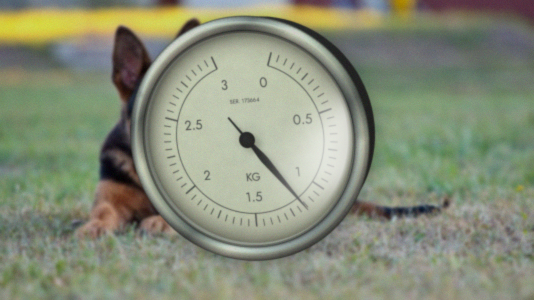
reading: 1.15 (kg)
